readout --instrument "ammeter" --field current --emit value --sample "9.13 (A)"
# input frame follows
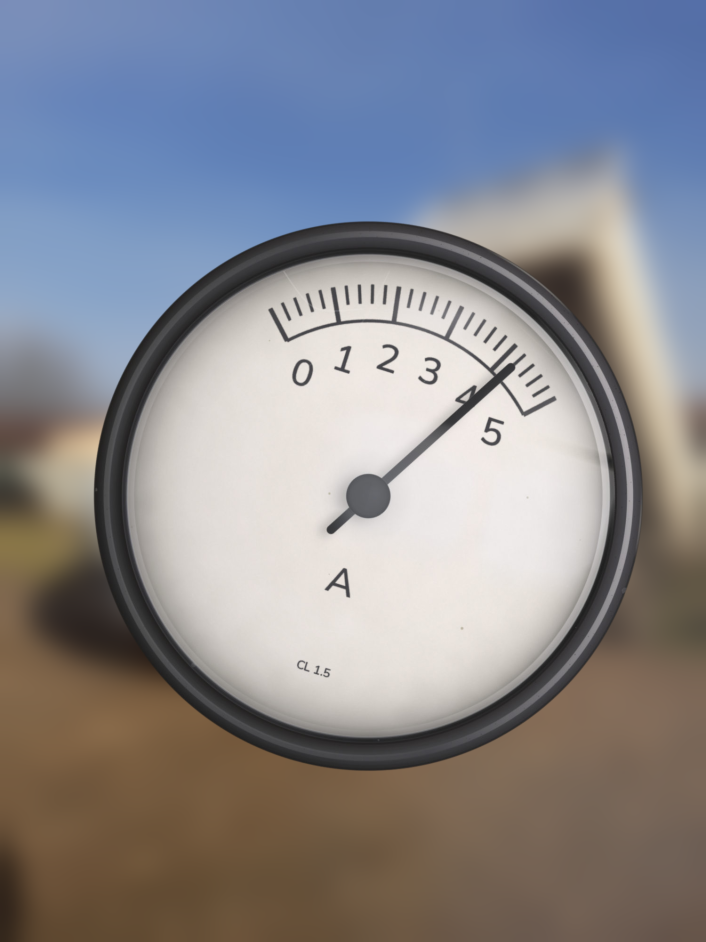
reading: 4.2 (A)
